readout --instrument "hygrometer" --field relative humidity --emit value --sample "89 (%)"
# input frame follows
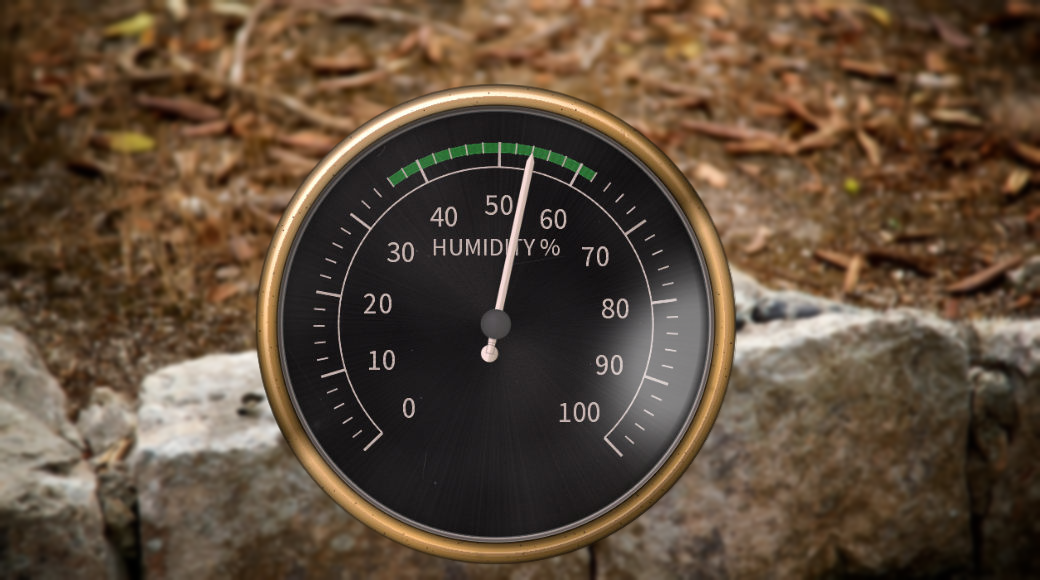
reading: 54 (%)
